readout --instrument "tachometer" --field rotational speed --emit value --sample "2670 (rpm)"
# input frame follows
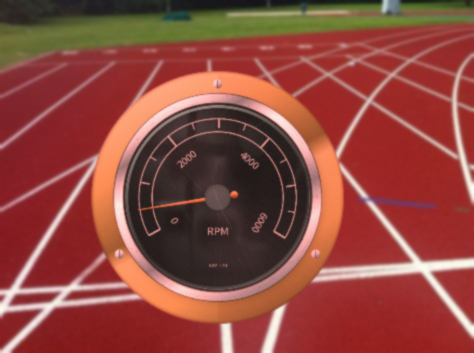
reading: 500 (rpm)
